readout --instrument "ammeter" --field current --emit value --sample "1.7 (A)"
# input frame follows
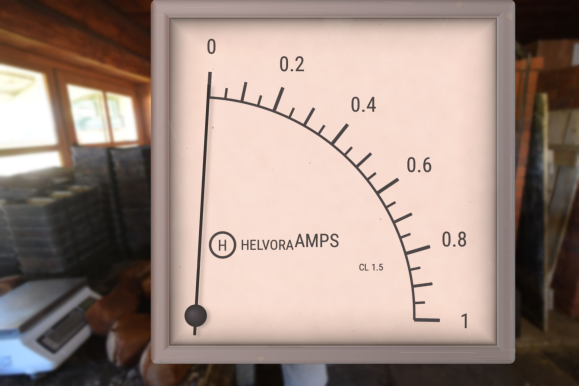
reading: 0 (A)
